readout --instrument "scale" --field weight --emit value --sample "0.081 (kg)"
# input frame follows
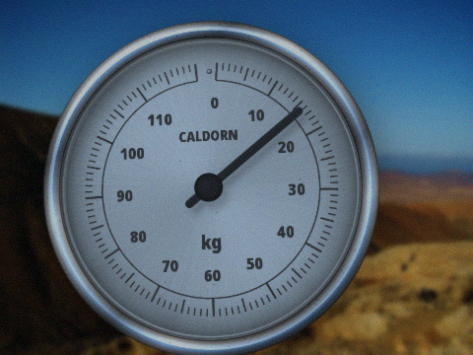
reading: 16 (kg)
